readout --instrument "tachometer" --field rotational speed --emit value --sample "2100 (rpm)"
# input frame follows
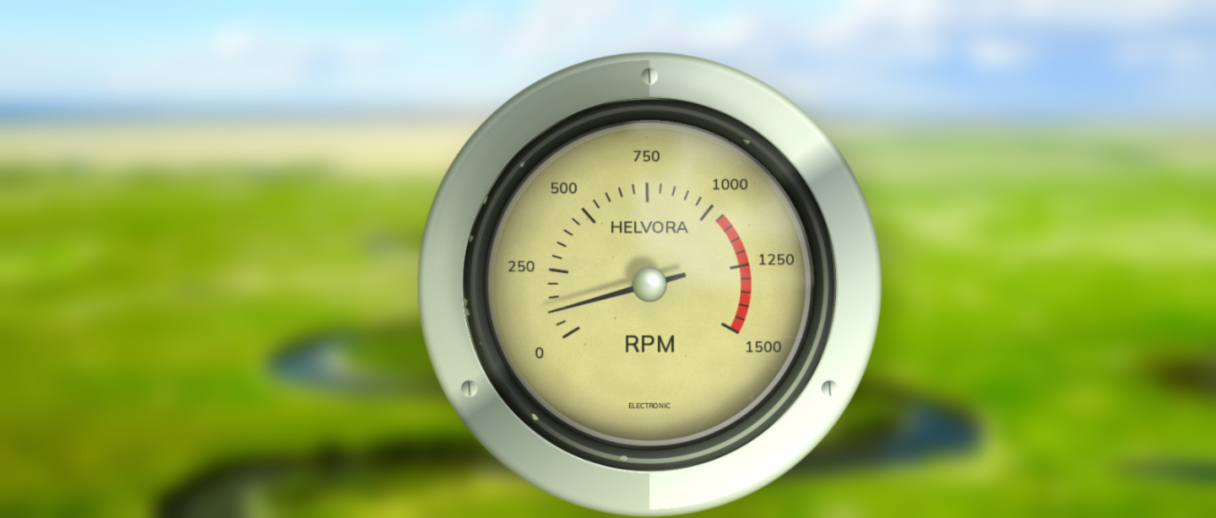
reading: 100 (rpm)
